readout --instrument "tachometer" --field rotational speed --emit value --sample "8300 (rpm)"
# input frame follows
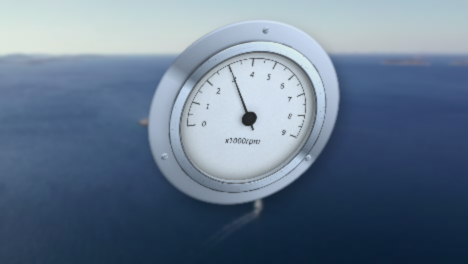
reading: 3000 (rpm)
